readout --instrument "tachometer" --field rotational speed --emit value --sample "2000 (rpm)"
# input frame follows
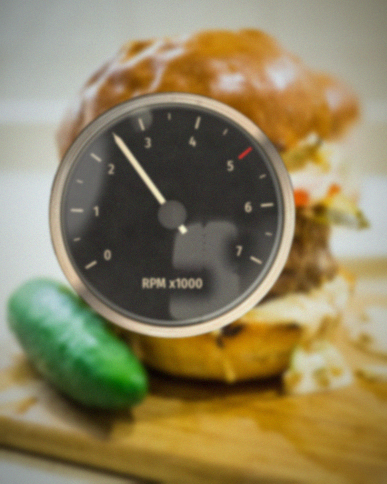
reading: 2500 (rpm)
